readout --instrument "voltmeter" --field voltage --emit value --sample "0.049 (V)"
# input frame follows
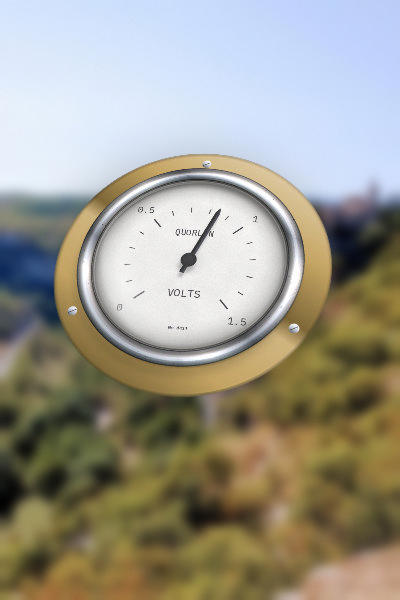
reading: 0.85 (V)
